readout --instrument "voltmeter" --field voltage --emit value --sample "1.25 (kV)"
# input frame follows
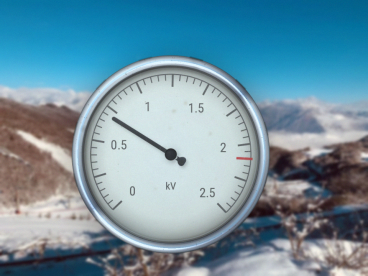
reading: 0.7 (kV)
